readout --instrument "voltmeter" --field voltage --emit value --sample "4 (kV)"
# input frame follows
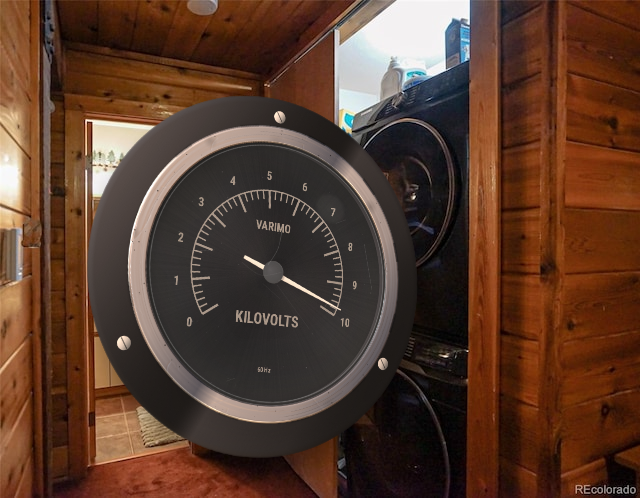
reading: 9.8 (kV)
